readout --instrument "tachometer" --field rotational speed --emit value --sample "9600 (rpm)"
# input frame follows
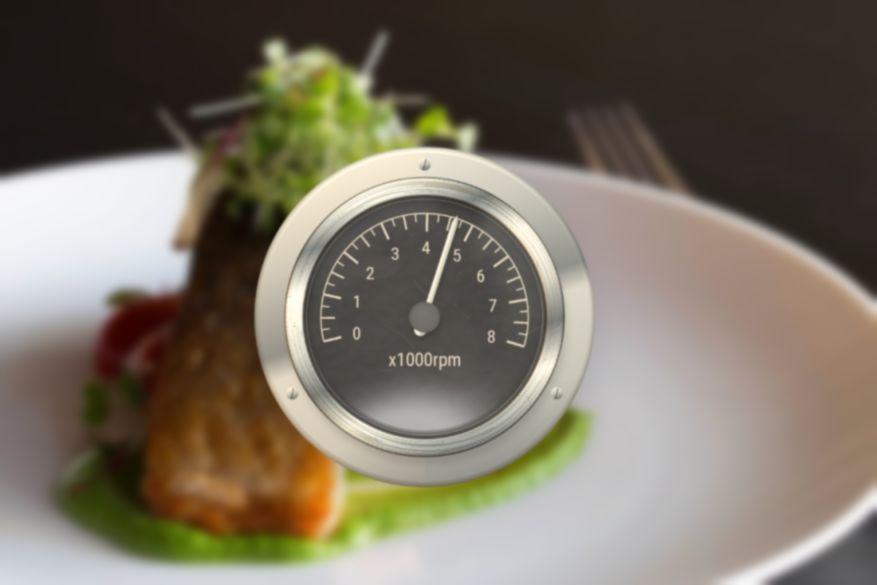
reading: 4625 (rpm)
